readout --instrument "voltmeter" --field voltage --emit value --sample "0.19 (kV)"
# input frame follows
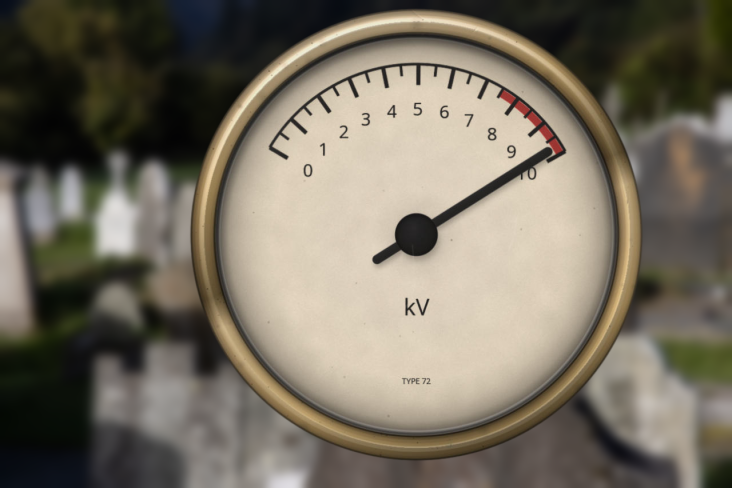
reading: 9.75 (kV)
